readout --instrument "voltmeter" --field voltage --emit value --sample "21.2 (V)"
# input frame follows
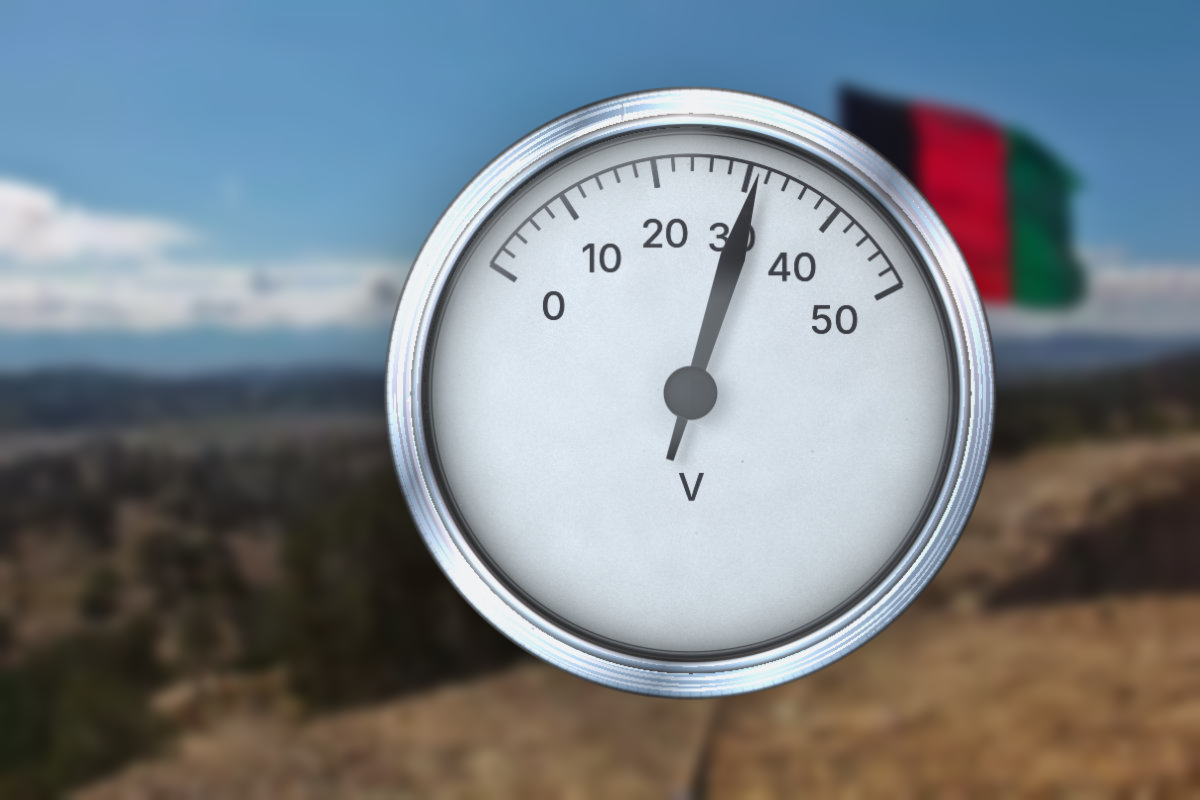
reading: 31 (V)
